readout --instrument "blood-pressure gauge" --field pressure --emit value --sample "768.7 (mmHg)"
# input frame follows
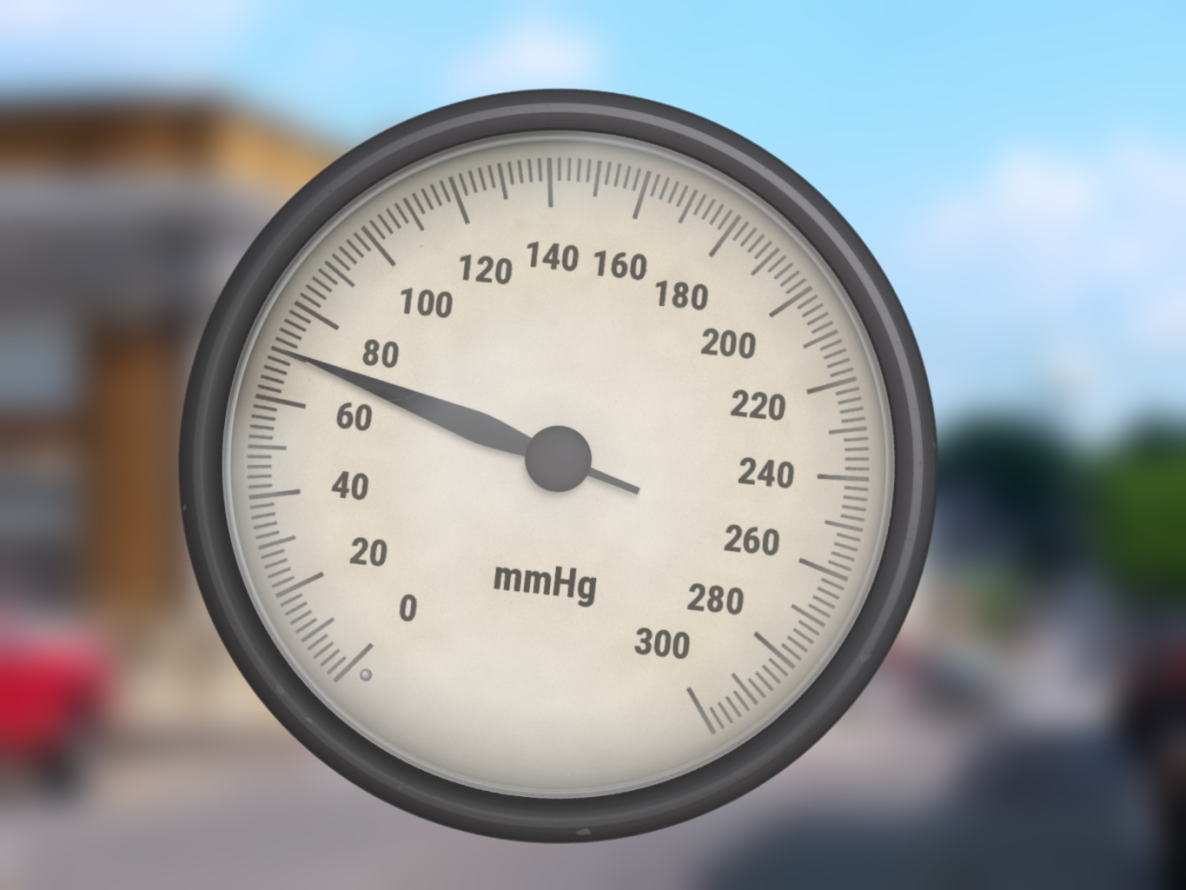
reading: 70 (mmHg)
